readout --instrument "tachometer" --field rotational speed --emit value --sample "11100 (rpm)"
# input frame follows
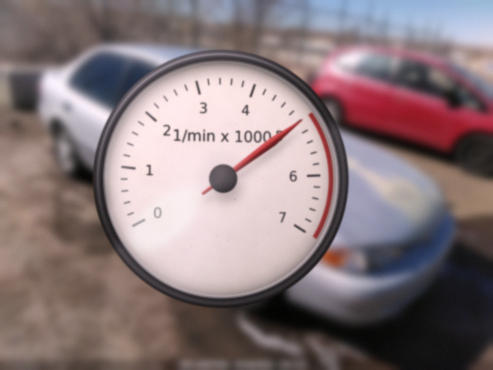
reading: 5000 (rpm)
